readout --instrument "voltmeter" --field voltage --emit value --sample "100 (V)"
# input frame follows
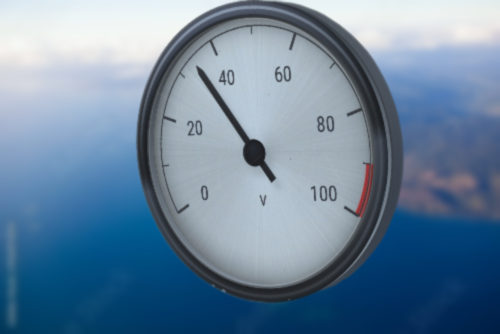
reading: 35 (V)
